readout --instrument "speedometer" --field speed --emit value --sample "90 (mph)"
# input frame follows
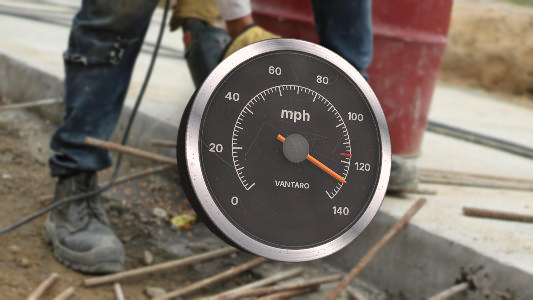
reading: 130 (mph)
